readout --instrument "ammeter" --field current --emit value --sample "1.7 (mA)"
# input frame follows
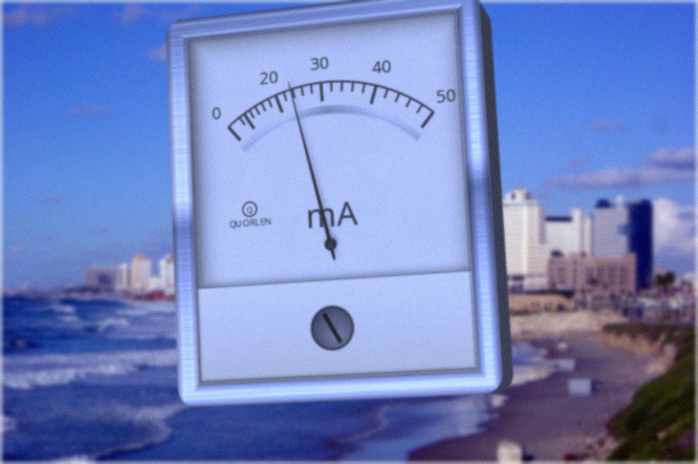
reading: 24 (mA)
